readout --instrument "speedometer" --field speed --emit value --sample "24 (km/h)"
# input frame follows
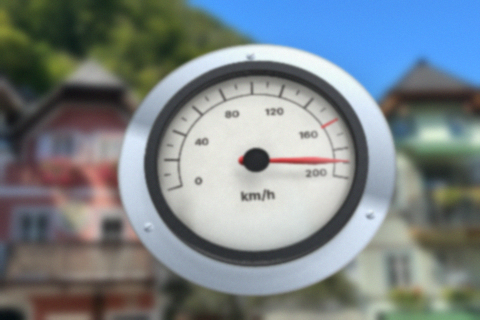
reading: 190 (km/h)
